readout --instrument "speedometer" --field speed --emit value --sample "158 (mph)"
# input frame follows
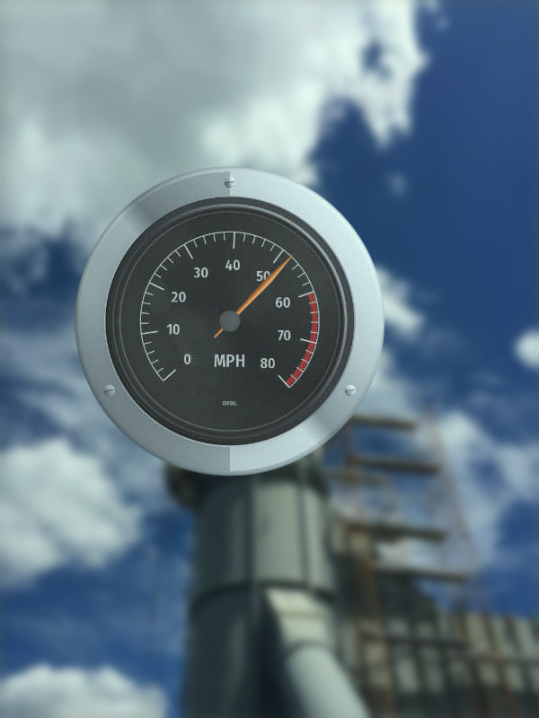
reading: 52 (mph)
